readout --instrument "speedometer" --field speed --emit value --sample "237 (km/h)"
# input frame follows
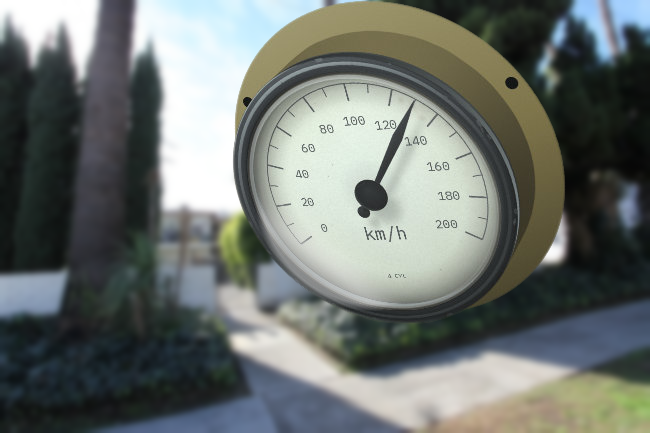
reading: 130 (km/h)
